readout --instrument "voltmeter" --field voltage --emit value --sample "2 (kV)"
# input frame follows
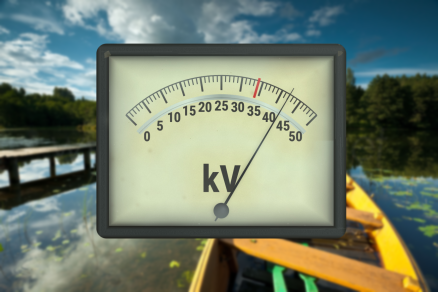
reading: 42 (kV)
